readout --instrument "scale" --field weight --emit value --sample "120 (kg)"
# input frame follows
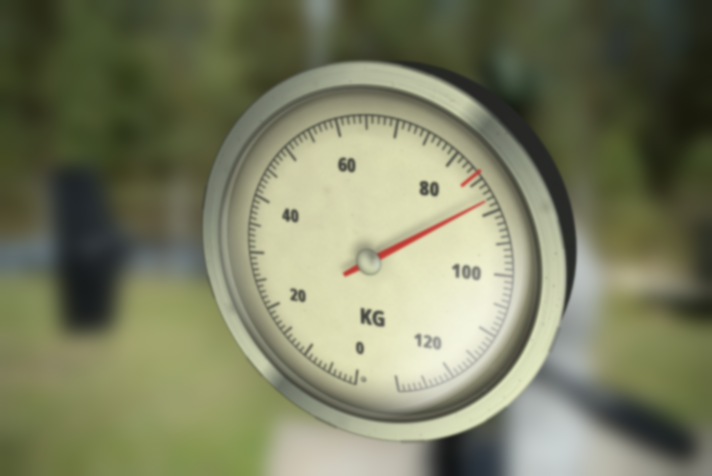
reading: 88 (kg)
